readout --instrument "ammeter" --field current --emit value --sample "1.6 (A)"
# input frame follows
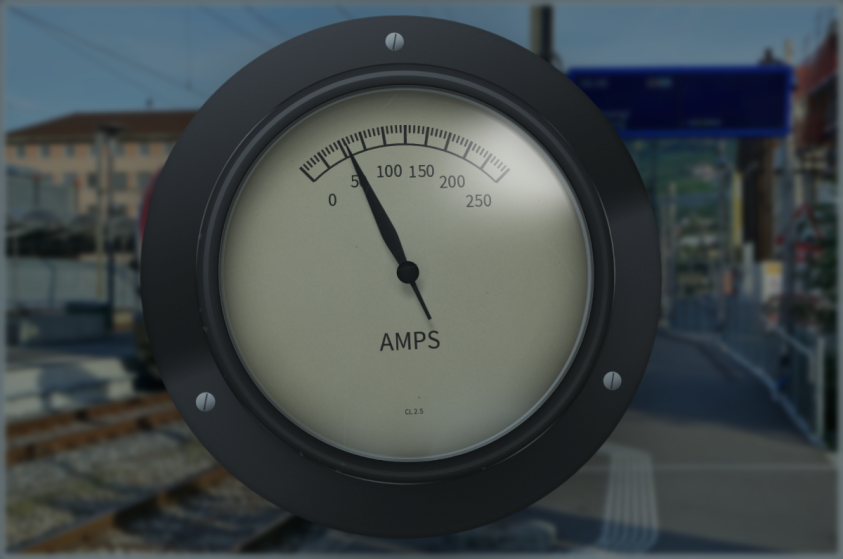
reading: 55 (A)
